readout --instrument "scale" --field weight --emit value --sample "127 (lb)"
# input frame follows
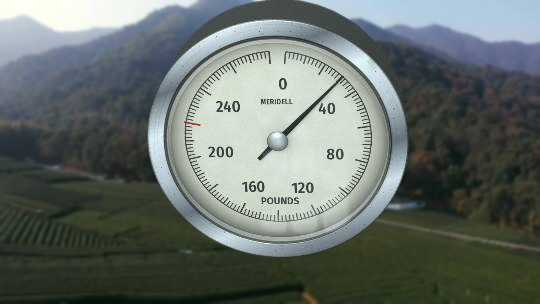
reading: 30 (lb)
